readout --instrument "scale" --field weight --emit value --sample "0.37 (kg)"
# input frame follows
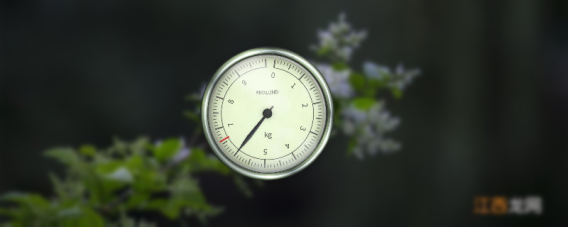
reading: 6 (kg)
